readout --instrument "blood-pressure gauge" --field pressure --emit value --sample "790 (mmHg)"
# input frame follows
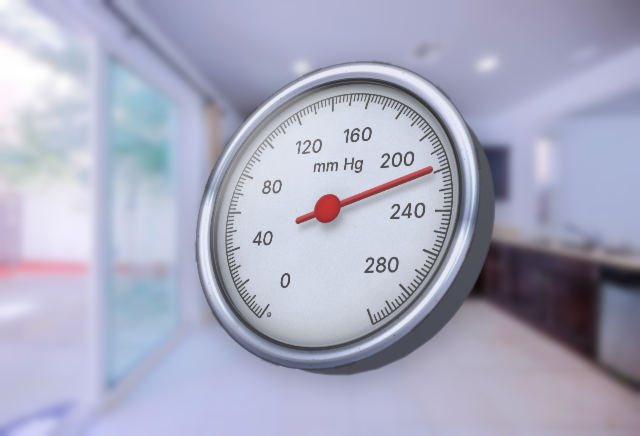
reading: 220 (mmHg)
